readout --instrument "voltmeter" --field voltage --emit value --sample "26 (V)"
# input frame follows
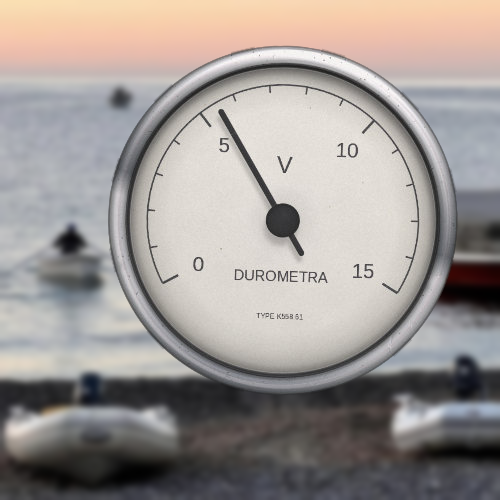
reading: 5.5 (V)
